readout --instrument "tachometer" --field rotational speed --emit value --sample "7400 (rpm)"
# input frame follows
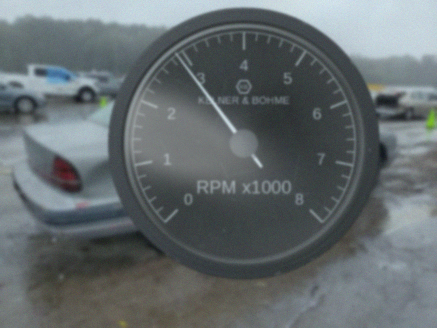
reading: 2900 (rpm)
